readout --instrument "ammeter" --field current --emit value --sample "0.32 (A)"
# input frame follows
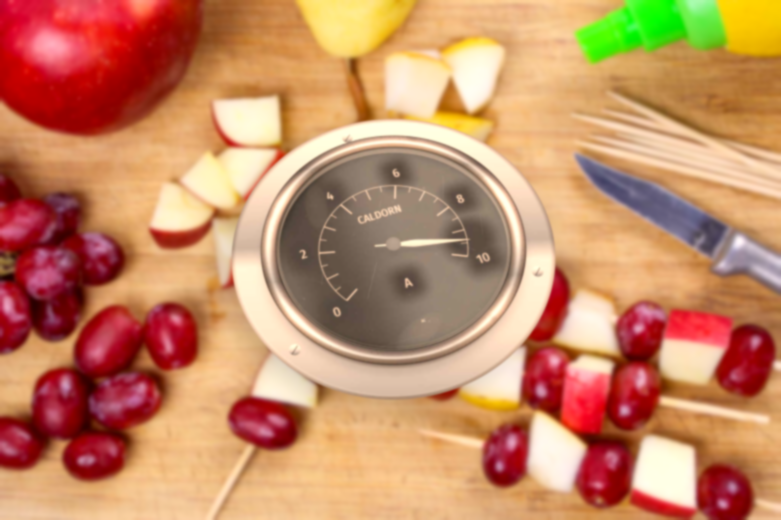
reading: 9.5 (A)
